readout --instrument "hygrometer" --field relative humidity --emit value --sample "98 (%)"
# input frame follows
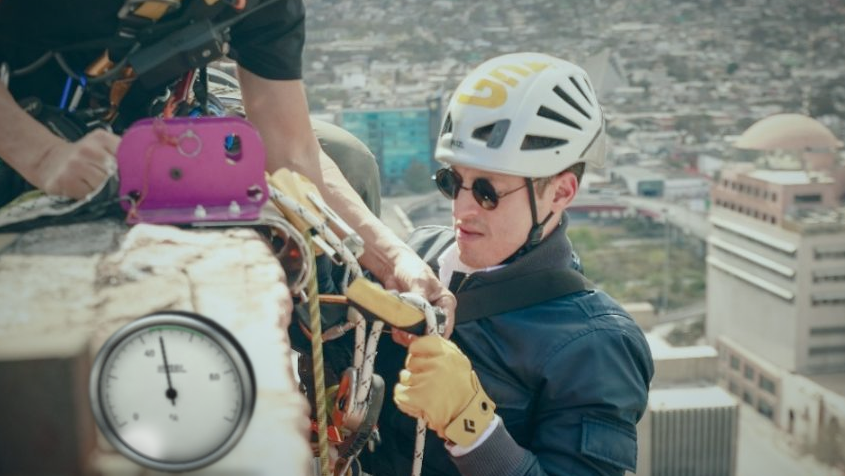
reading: 48 (%)
